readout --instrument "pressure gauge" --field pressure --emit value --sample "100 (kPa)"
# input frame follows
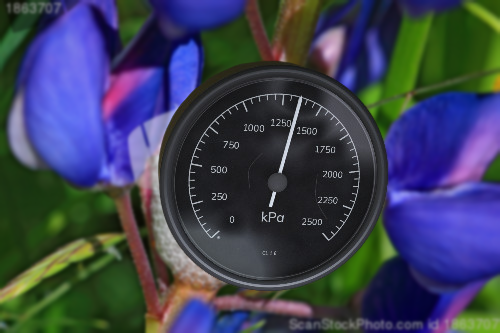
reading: 1350 (kPa)
